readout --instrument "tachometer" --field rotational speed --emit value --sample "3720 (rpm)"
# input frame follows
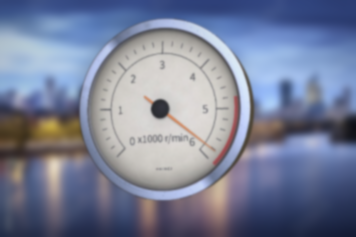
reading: 5800 (rpm)
